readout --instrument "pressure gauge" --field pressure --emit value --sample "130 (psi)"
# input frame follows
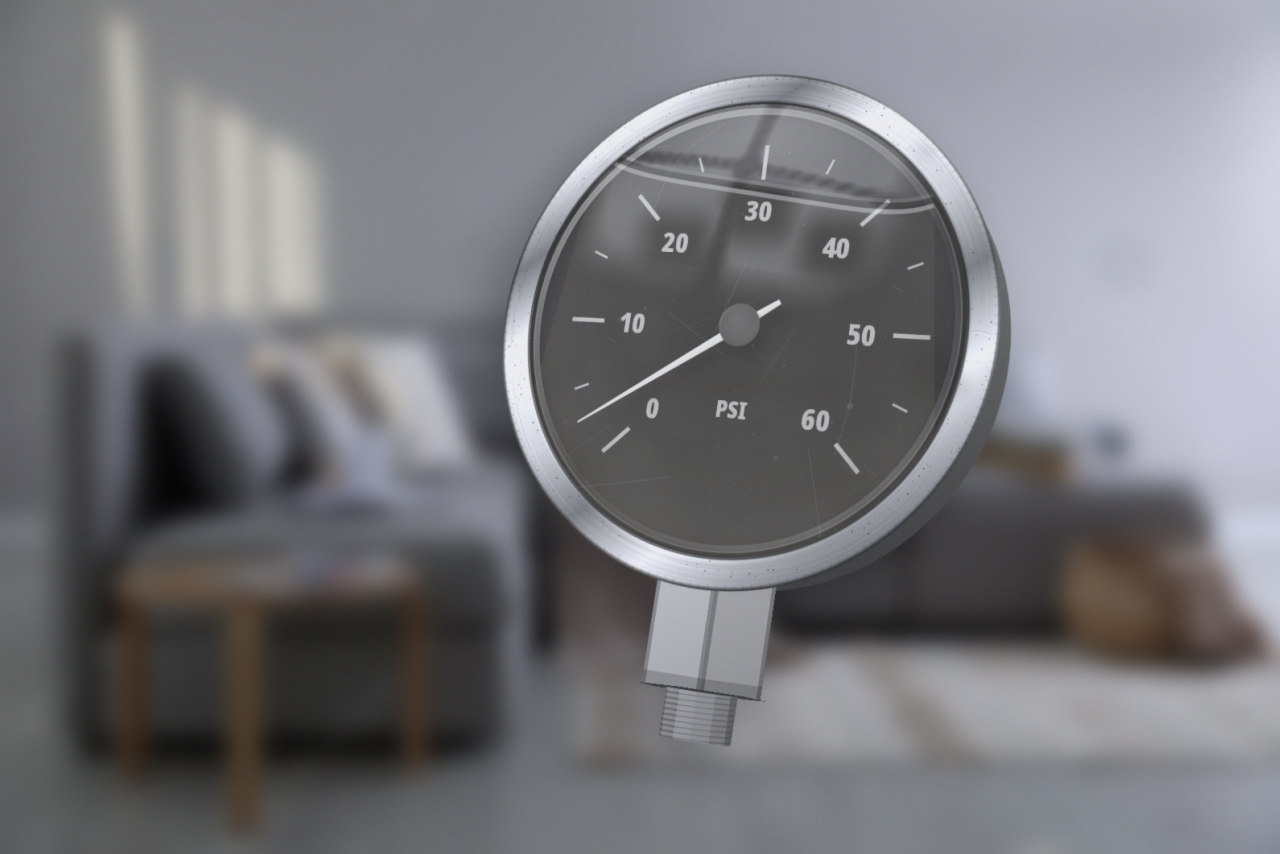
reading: 2.5 (psi)
